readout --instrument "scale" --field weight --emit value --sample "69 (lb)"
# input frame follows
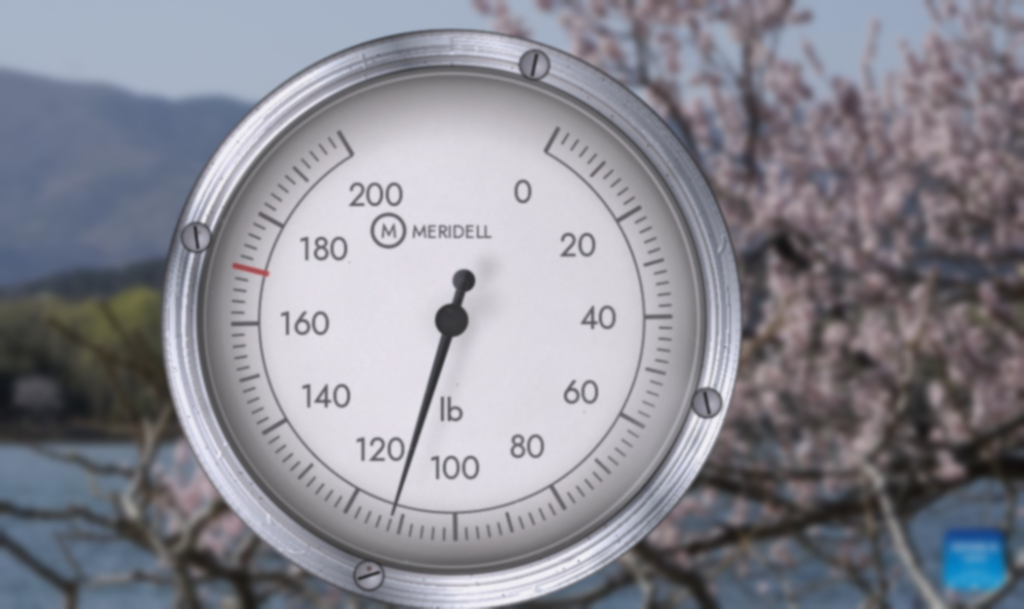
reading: 112 (lb)
